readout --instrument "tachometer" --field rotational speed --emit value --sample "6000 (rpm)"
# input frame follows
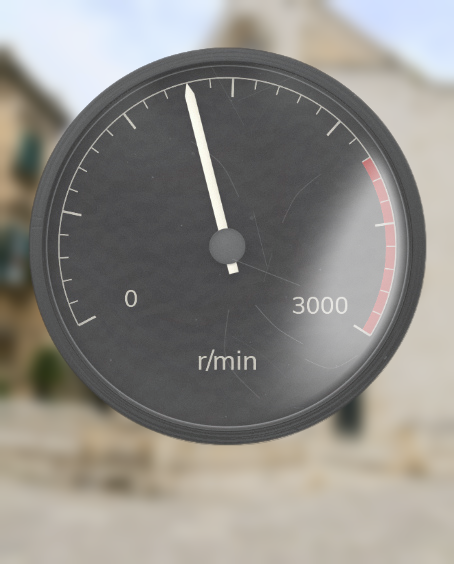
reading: 1300 (rpm)
